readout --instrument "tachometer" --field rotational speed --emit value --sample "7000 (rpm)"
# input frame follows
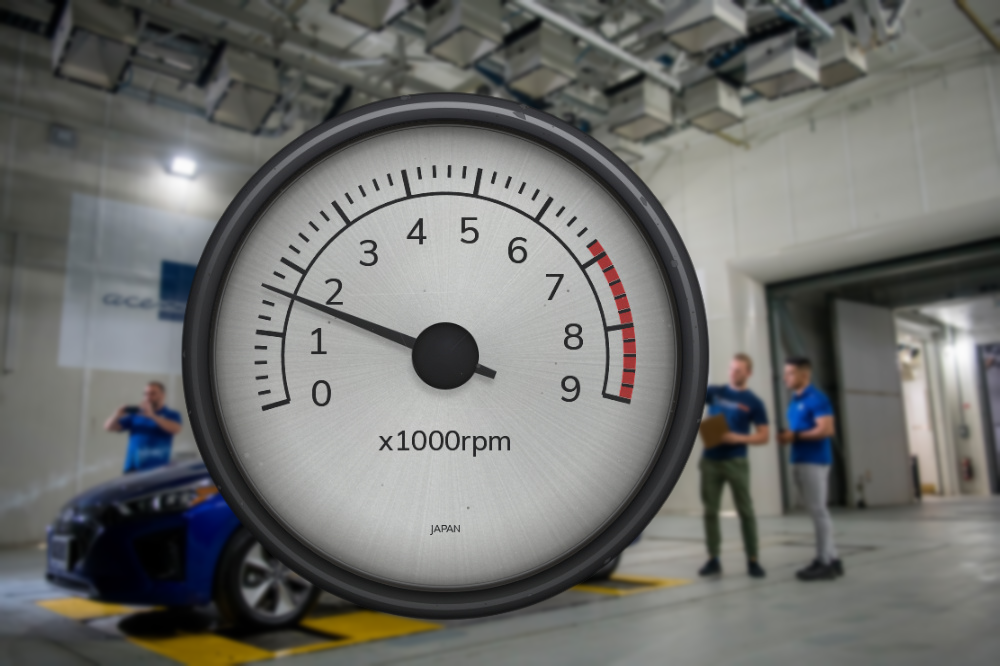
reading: 1600 (rpm)
